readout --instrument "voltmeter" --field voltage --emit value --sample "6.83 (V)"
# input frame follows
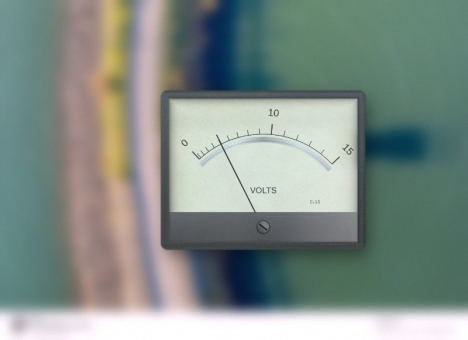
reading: 5 (V)
